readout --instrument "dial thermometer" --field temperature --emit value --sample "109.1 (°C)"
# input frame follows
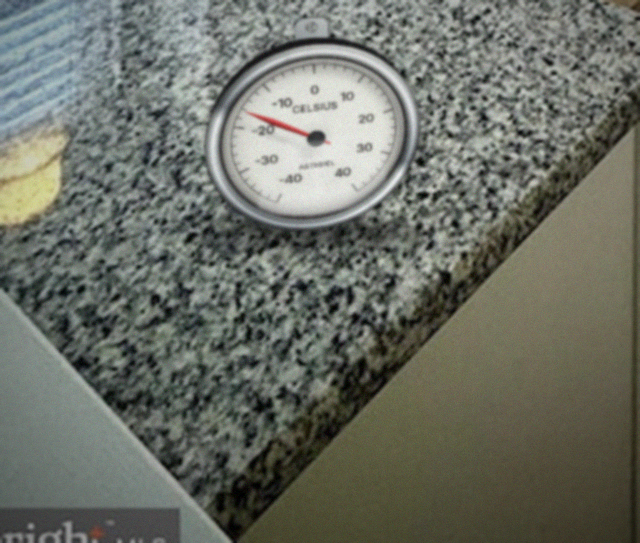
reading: -16 (°C)
